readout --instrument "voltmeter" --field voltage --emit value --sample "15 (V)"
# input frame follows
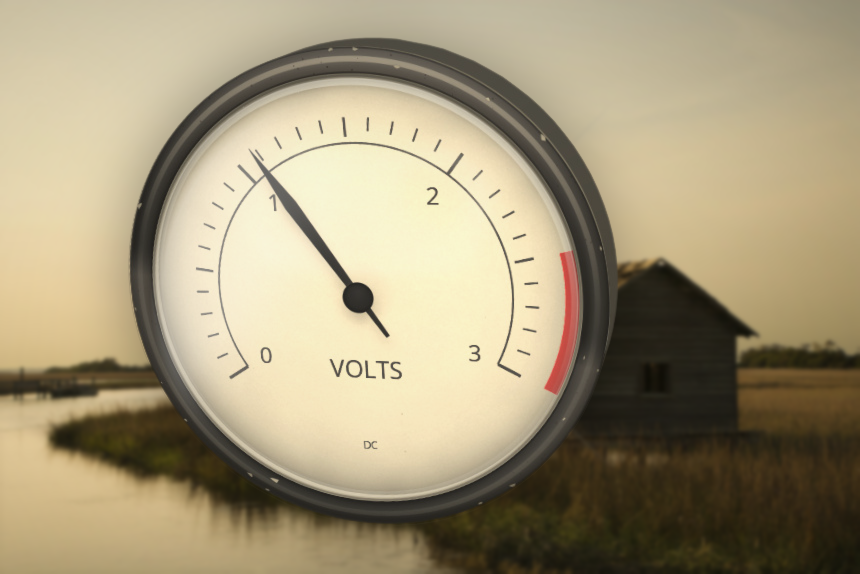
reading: 1.1 (V)
